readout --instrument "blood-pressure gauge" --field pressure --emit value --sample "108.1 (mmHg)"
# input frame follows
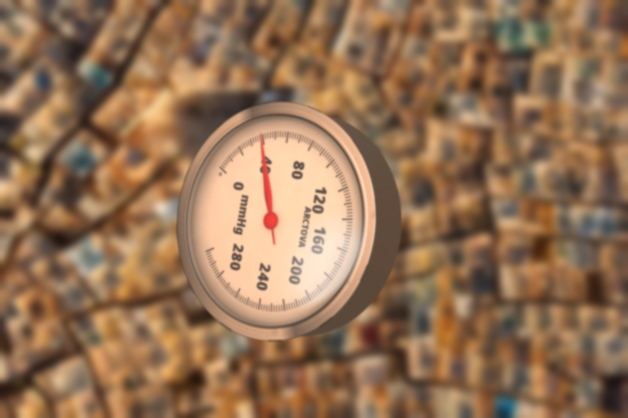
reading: 40 (mmHg)
